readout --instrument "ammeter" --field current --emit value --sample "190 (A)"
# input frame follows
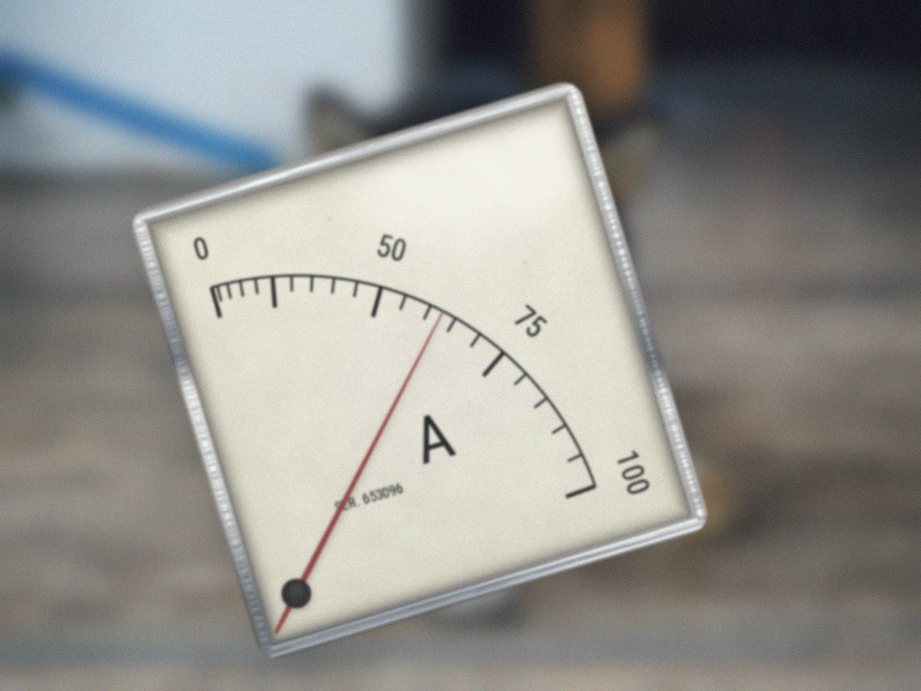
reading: 62.5 (A)
